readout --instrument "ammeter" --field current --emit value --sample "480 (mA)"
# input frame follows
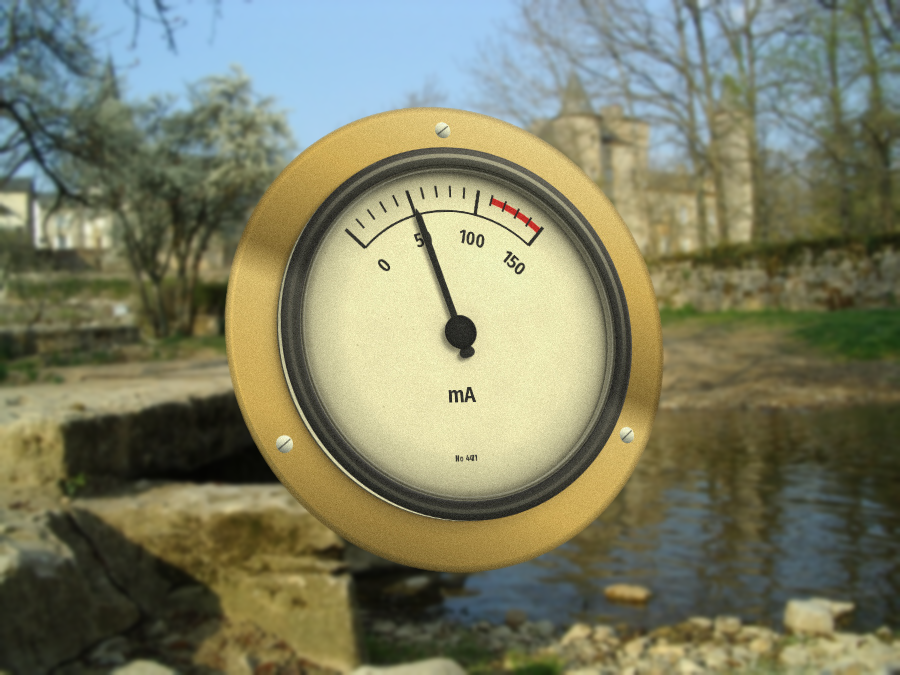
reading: 50 (mA)
